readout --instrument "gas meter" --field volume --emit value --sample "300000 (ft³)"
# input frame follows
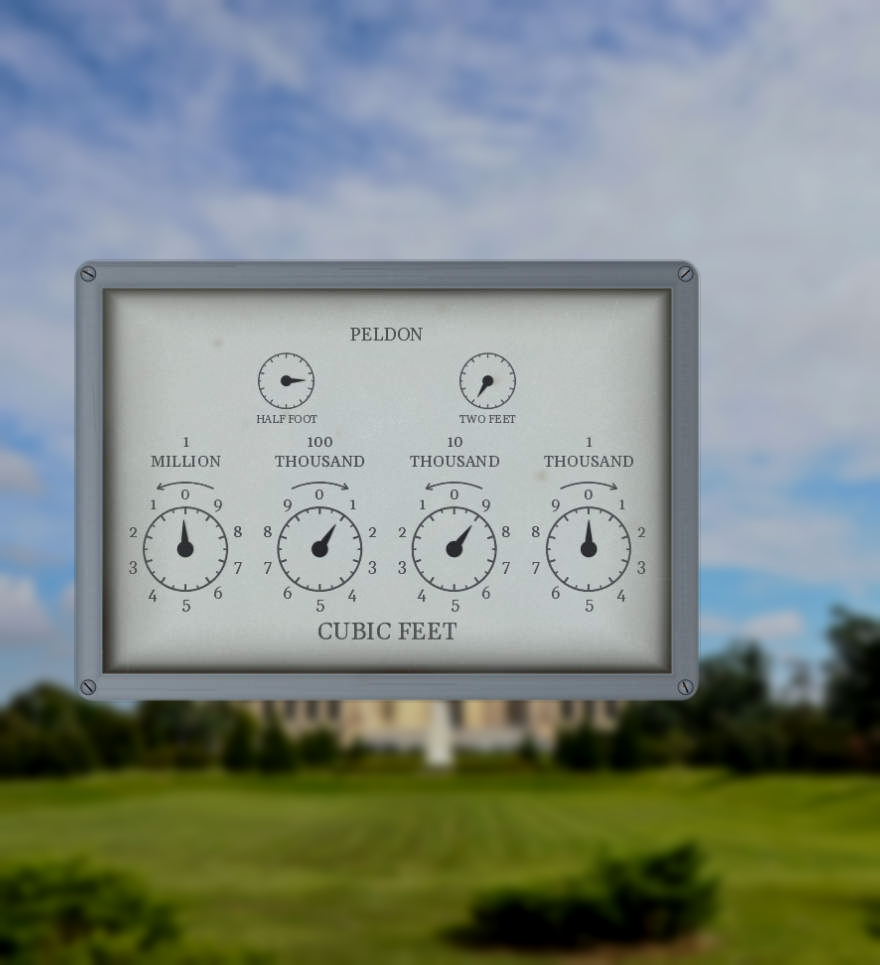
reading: 9000 (ft³)
